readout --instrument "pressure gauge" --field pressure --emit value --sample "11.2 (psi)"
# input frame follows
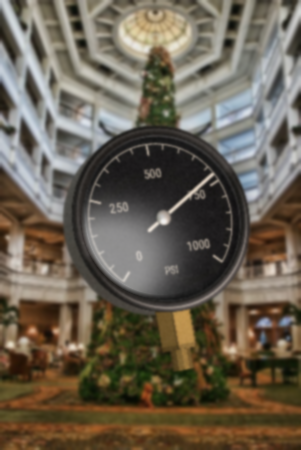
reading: 725 (psi)
